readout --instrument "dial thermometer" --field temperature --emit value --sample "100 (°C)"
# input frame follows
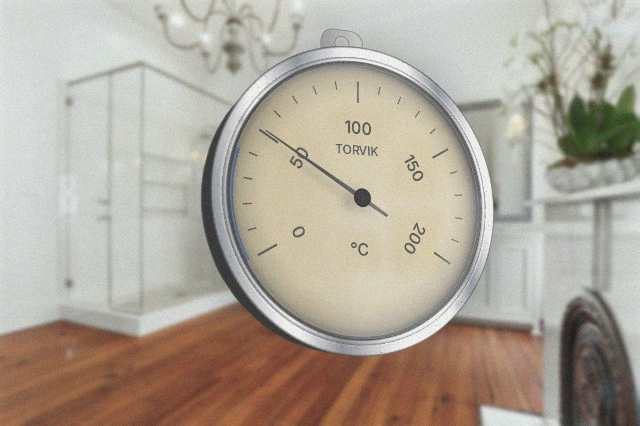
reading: 50 (°C)
